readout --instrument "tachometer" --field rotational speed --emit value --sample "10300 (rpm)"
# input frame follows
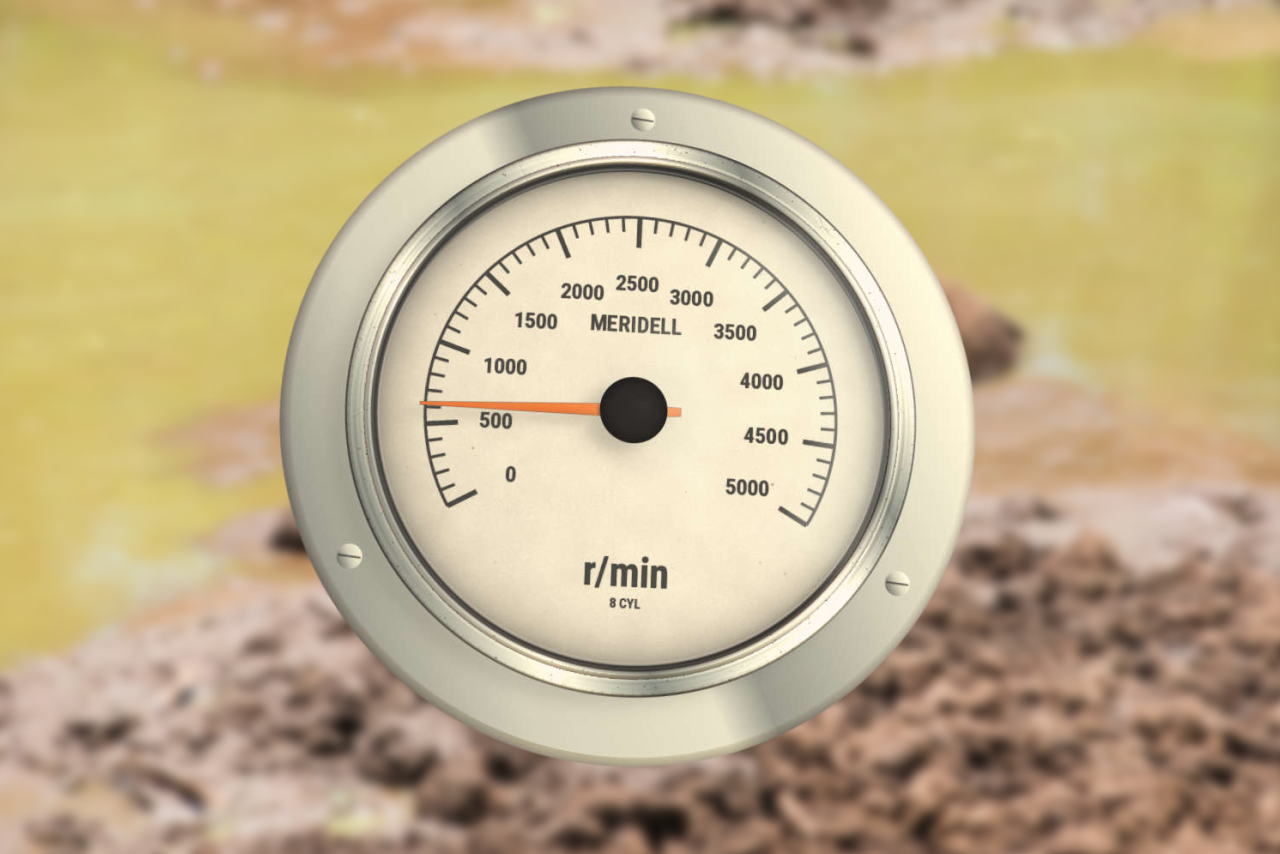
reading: 600 (rpm)
